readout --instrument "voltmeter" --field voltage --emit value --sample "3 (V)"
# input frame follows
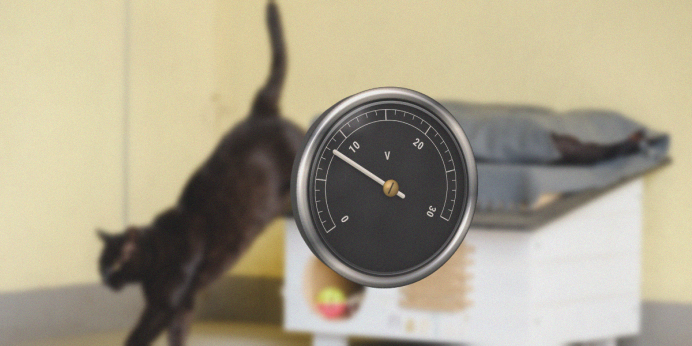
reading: 8 (V)
